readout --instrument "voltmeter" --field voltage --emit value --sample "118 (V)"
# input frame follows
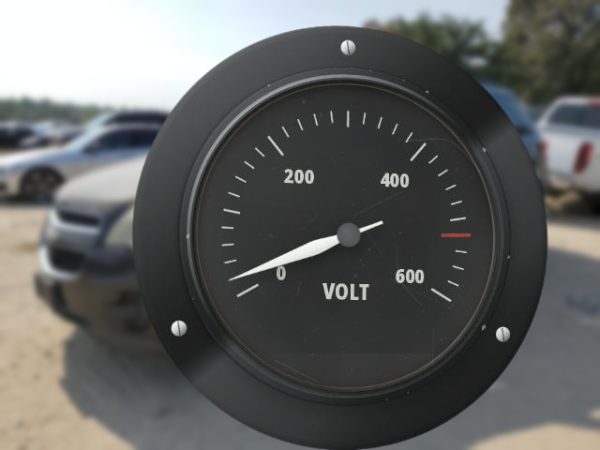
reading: 20 (V)
